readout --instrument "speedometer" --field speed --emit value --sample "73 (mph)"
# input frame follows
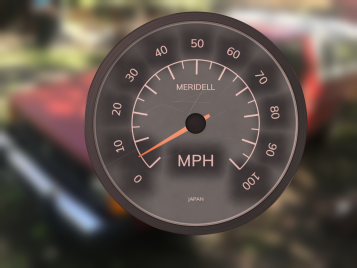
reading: 5 (mph)
